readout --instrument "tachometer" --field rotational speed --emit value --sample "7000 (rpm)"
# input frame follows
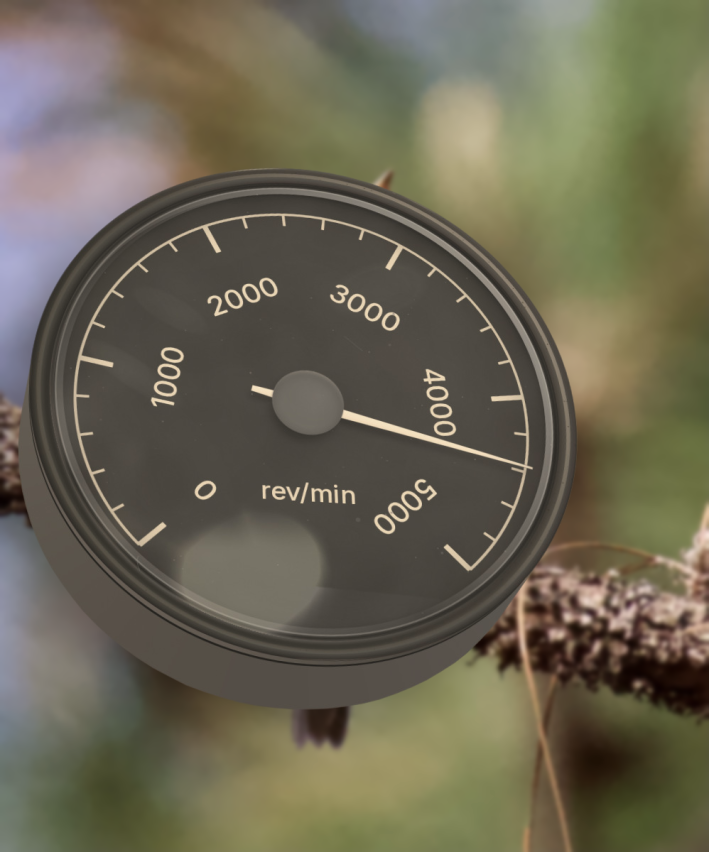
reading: 4400 (rpm)
